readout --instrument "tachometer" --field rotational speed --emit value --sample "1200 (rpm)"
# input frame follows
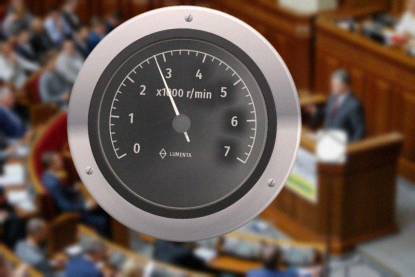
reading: 2800 (rpm)
